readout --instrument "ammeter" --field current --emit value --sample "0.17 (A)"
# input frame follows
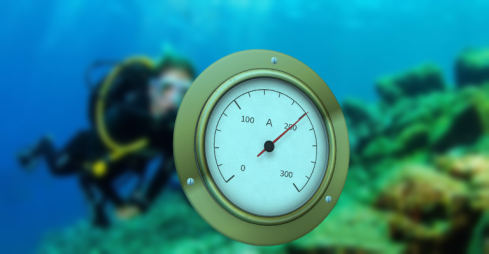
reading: 200 (A)
